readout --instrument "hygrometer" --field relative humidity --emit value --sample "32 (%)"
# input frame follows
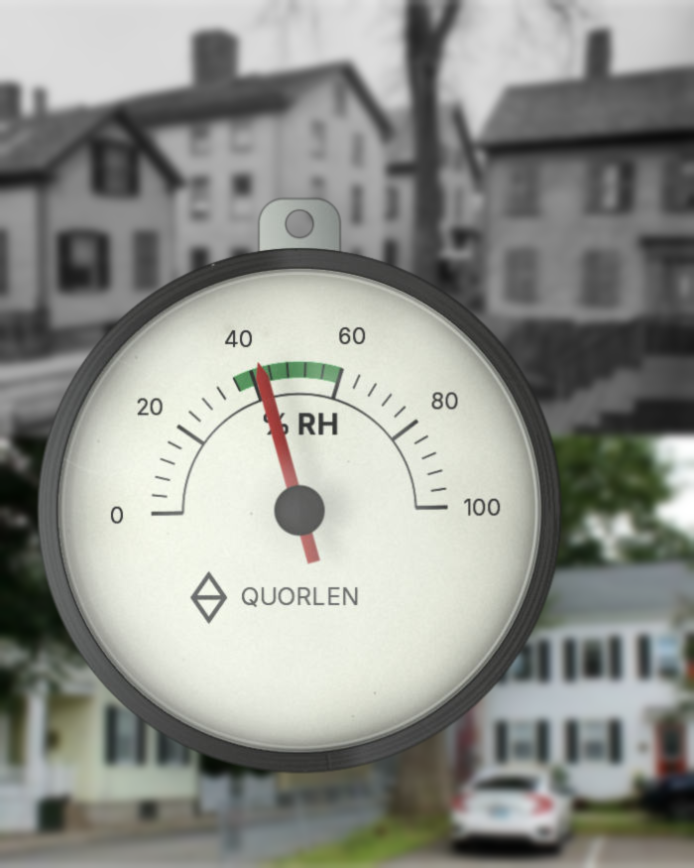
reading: 42 (%)
